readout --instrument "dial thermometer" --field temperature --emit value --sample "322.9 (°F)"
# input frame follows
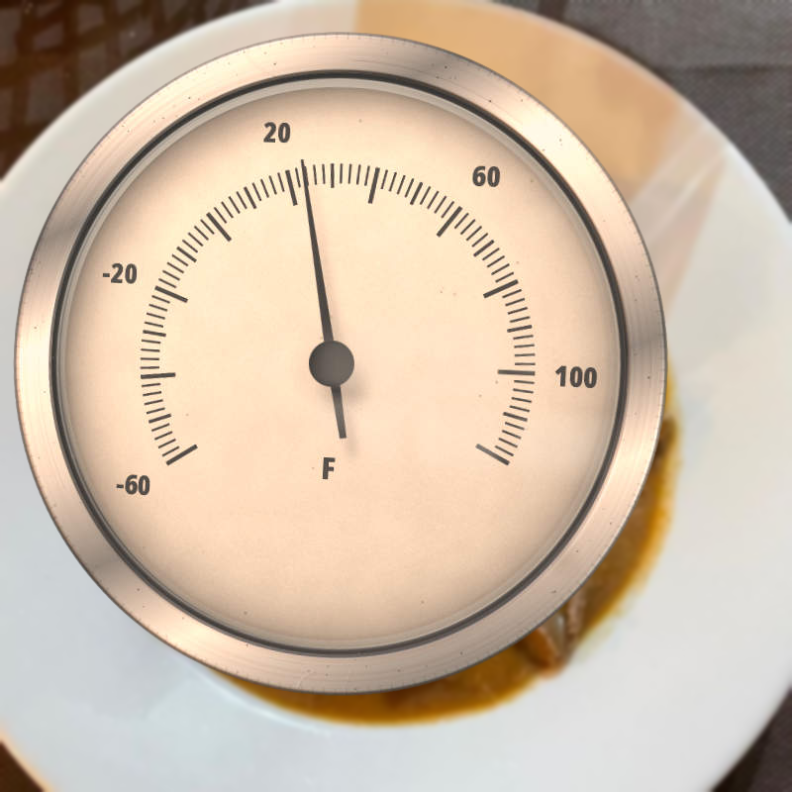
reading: 24 (°F)
